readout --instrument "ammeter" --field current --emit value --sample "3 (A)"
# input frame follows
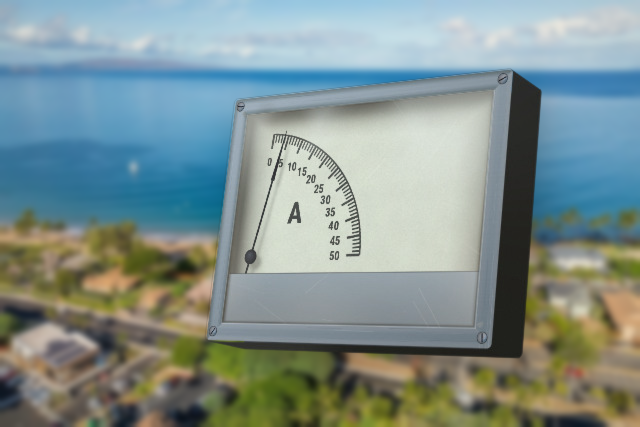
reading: 5 (A)
